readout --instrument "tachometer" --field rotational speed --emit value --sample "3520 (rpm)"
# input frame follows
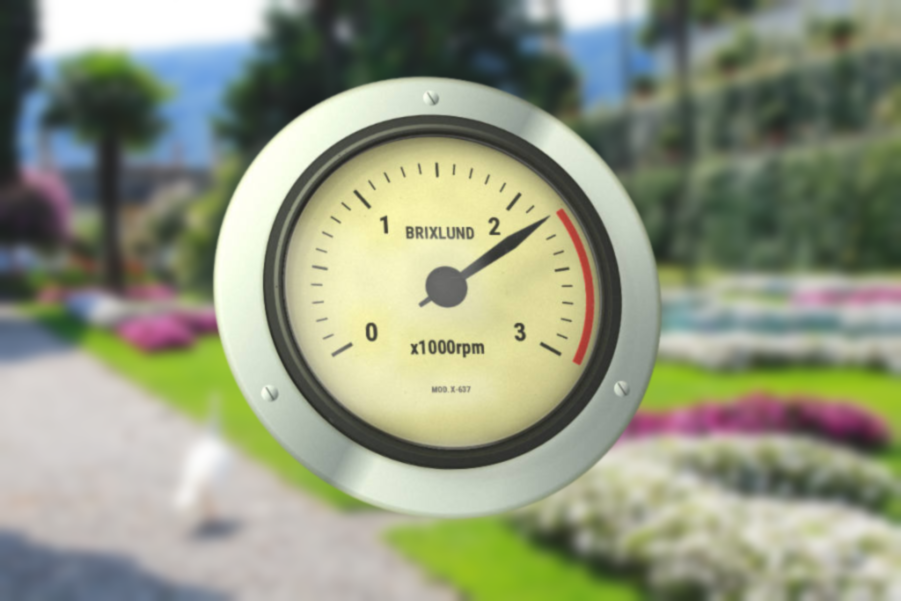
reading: 2200 (rpm)
